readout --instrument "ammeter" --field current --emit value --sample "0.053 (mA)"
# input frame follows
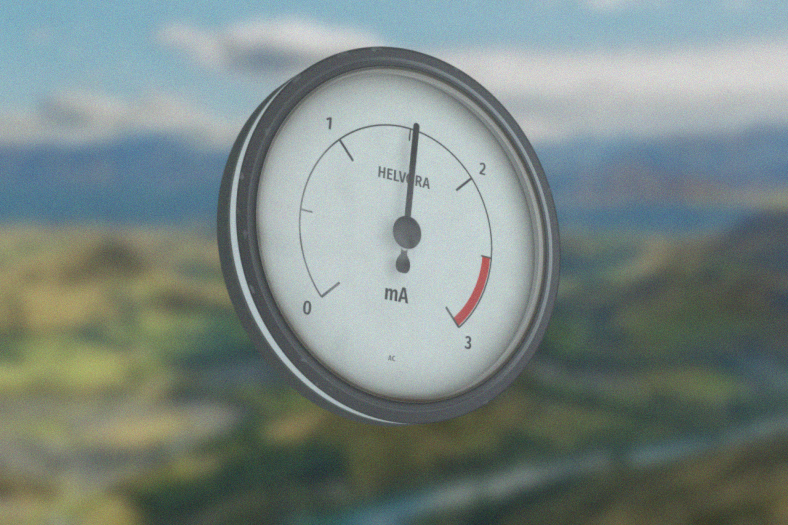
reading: 1.5 (mA)
